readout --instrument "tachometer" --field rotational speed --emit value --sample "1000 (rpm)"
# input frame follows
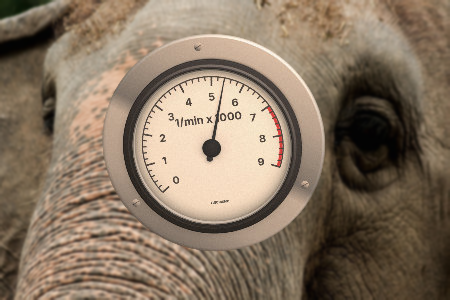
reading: 5400 (rpm)
